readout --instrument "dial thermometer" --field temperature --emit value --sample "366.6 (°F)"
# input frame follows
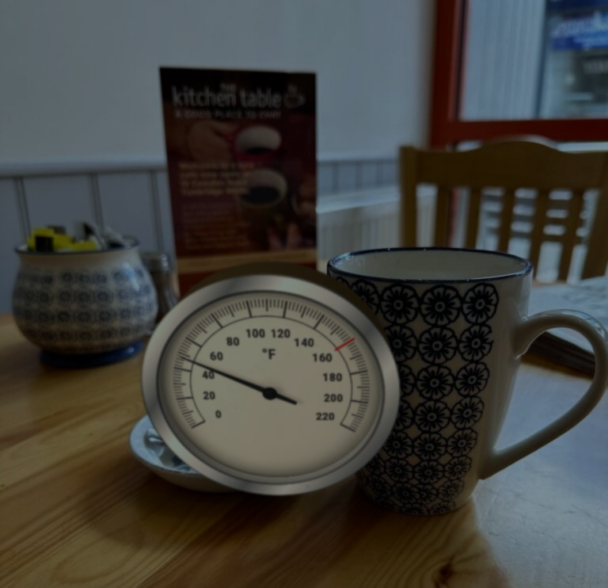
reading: 50 (°F)
